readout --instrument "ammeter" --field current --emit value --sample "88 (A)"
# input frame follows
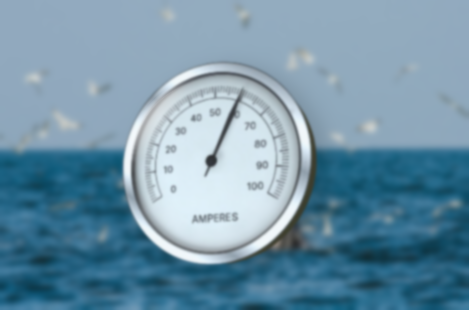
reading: 60 (A)
